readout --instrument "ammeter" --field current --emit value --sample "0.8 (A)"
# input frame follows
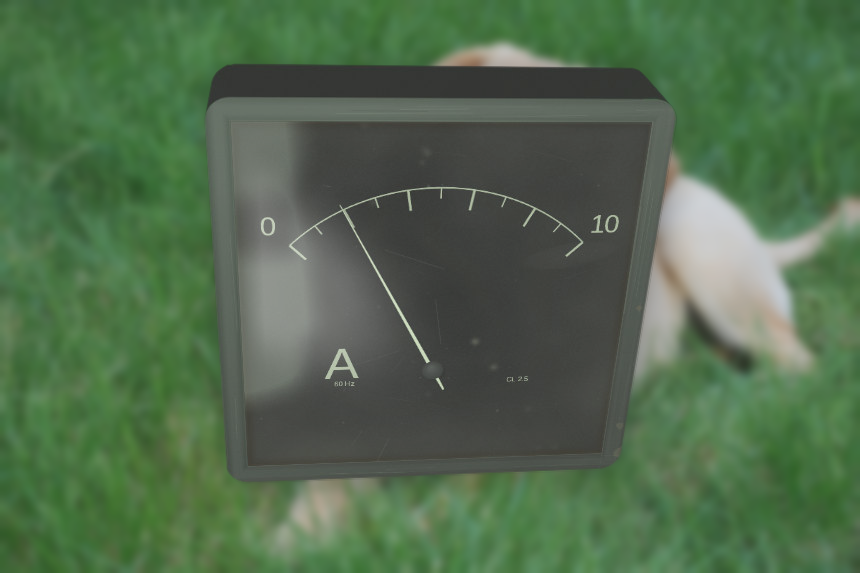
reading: 2 (A)
